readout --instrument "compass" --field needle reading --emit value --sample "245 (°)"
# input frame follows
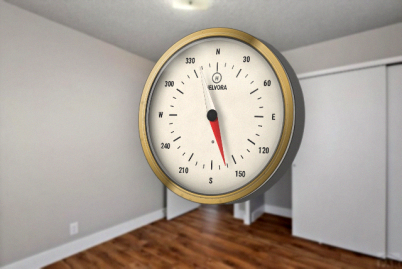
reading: 160 (°)
